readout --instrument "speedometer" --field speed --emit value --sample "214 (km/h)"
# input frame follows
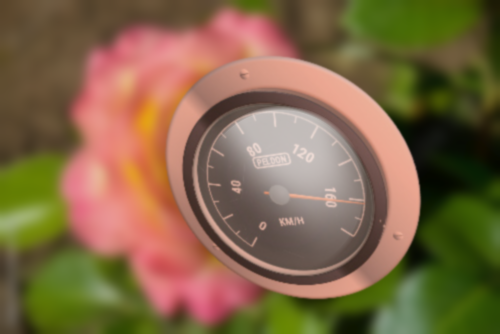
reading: 160 (km/h)
